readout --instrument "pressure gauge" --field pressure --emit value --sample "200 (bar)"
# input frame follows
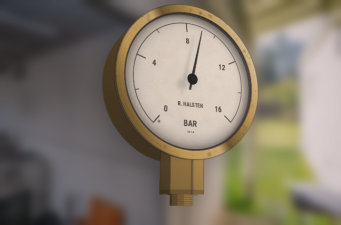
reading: 9 (bar)
